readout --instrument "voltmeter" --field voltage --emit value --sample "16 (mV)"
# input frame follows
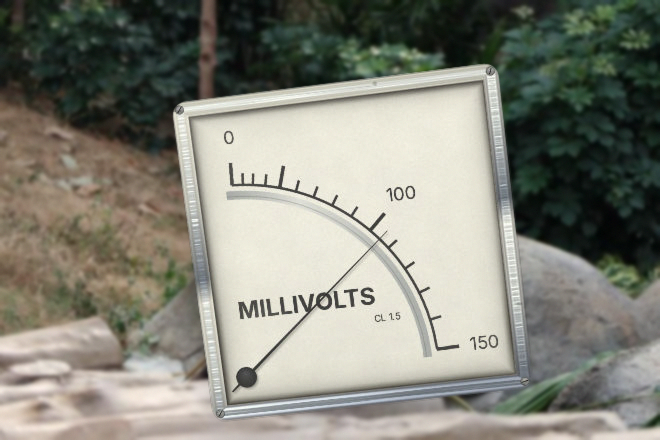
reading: 105 (mV)
